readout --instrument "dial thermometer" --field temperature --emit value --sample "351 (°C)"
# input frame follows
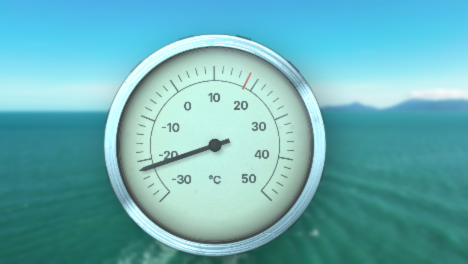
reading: -22 (°C)
